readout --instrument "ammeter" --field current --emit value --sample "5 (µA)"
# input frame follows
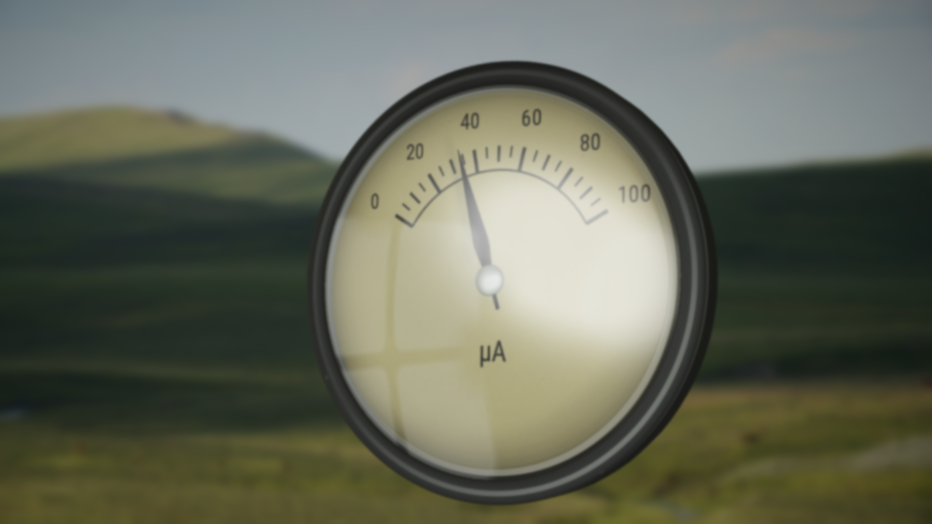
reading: 35 (µA)
